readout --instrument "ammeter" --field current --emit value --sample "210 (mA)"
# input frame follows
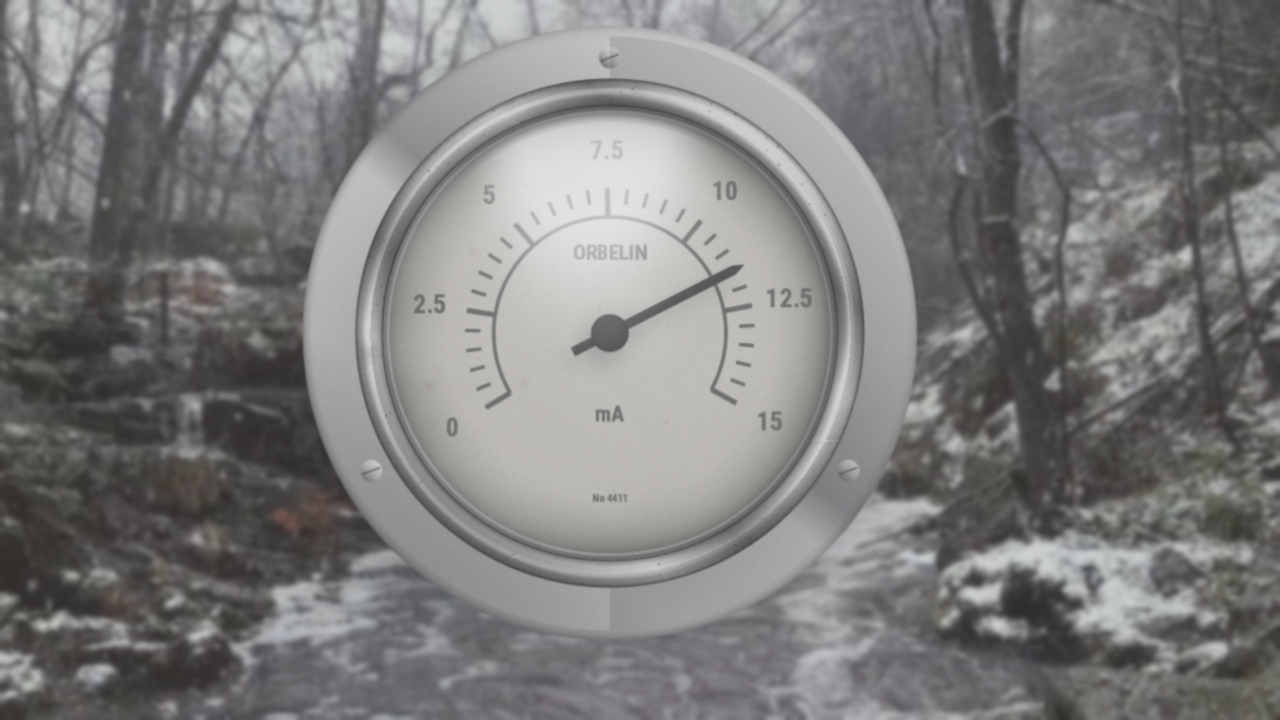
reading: 11.5 (mA)
